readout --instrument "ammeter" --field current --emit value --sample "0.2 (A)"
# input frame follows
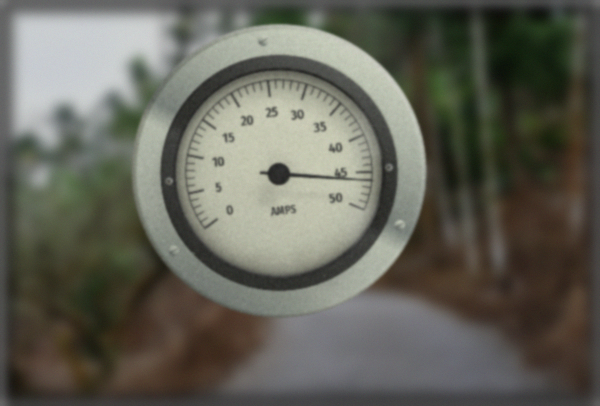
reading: 46 (A)
